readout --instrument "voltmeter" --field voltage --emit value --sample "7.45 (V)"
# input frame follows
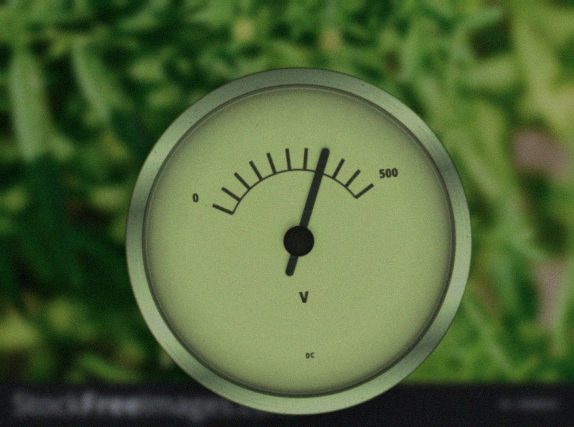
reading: 350 (V)
